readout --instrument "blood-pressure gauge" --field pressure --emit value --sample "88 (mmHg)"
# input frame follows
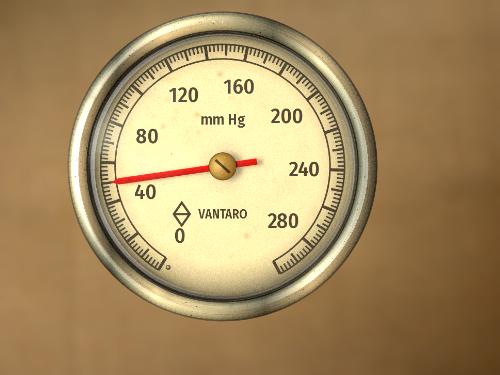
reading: 50 (mmHg)
